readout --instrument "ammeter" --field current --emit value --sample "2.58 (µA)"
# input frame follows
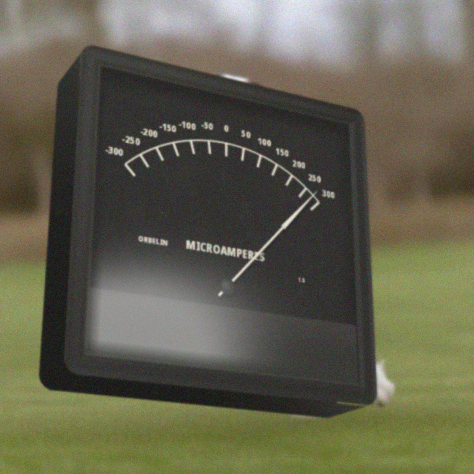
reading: 275 (µA)
